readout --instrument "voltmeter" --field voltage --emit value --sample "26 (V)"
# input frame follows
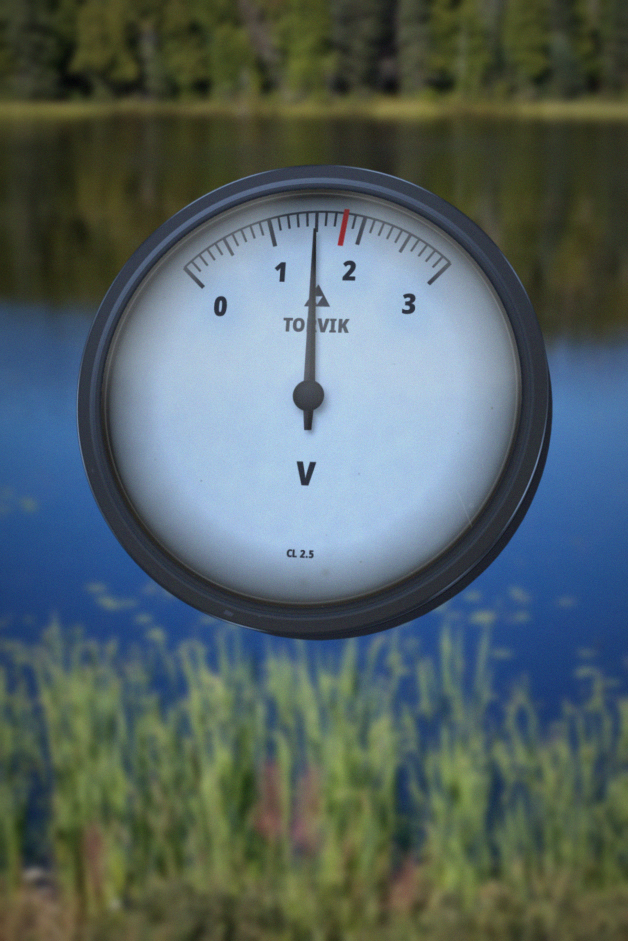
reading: 1.5 (V)
